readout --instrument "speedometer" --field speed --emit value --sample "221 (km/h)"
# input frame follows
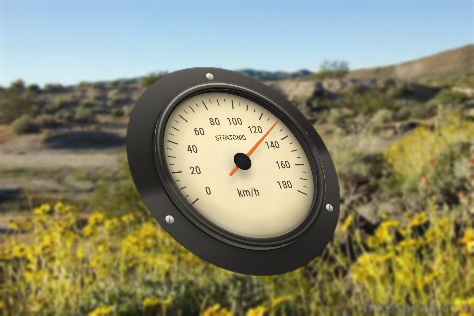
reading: 130 (km/h)
